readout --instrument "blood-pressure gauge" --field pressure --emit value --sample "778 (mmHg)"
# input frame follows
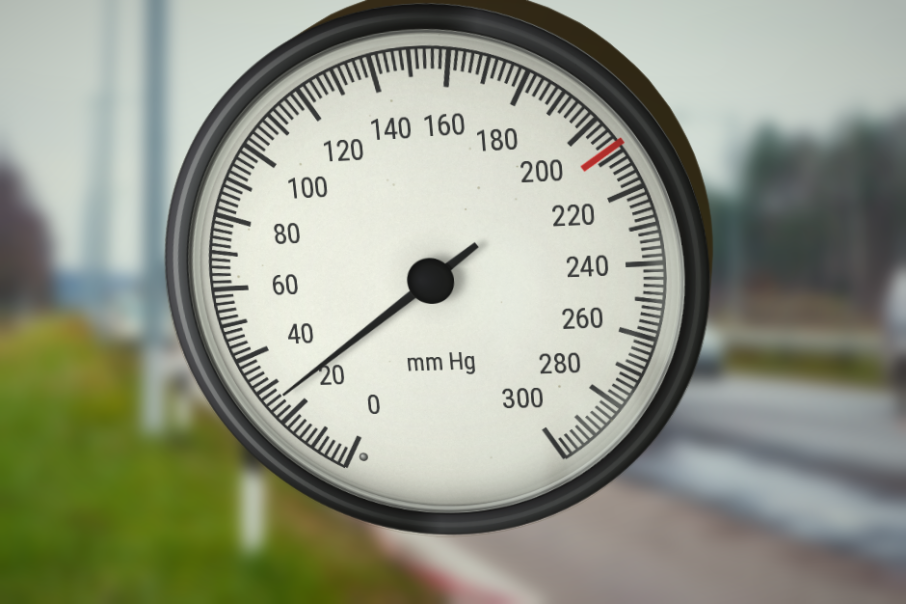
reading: 26 (mmHg)
